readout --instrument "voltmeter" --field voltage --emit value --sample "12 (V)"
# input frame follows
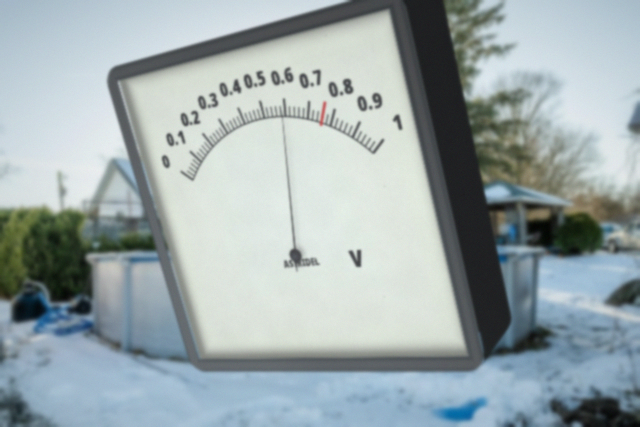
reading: 0.6 (V)
